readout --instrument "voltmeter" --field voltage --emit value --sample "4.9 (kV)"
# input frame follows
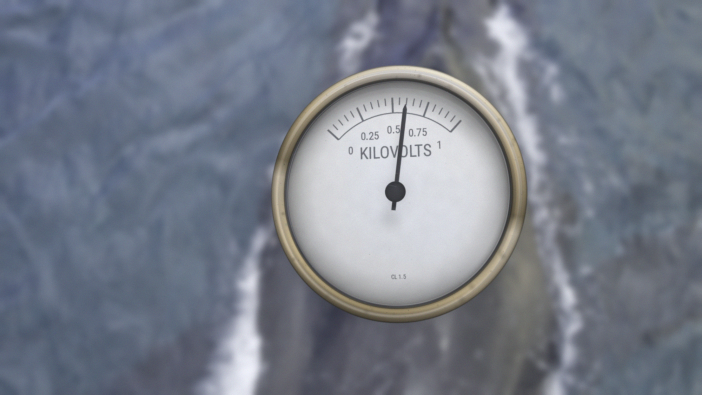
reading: 0.6 (kV)
